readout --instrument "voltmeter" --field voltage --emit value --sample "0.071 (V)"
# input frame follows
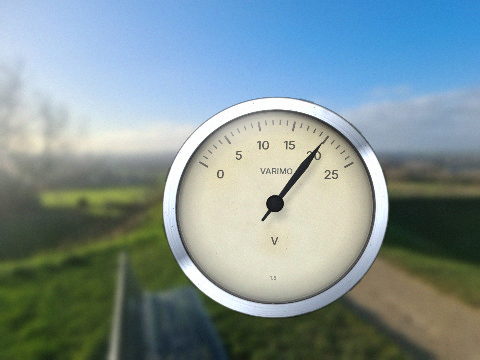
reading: 20 (V)
